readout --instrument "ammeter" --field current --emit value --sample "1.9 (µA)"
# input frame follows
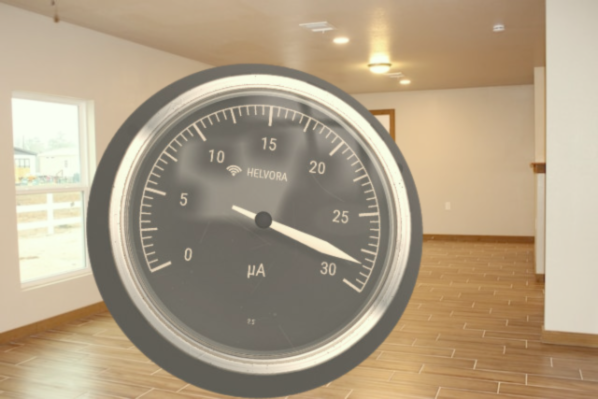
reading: 28.5 (µA)
